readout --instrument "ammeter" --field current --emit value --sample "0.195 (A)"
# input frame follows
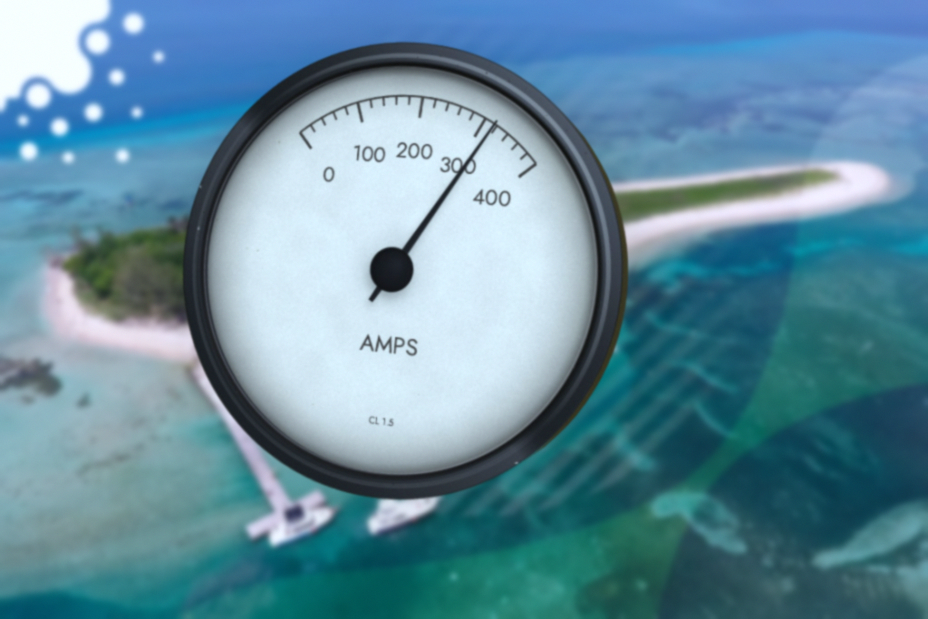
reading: 320 (A)
